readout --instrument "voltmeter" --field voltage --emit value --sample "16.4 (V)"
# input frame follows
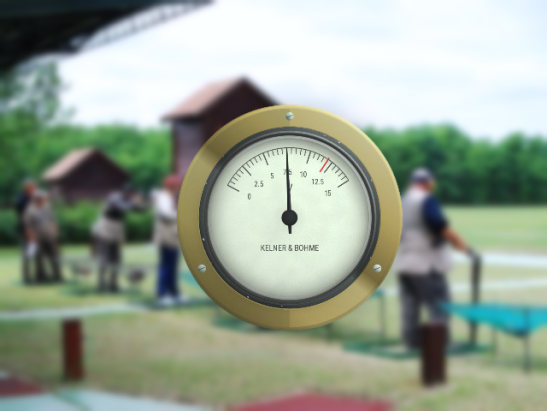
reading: 7.5 (V)
